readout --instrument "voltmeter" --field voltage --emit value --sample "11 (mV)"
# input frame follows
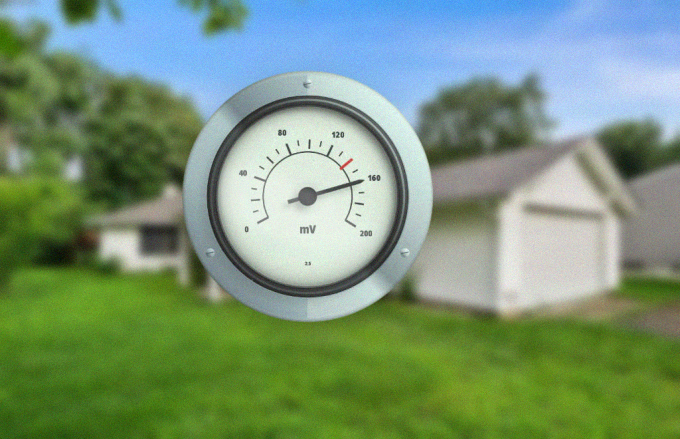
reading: 160 (mV)
